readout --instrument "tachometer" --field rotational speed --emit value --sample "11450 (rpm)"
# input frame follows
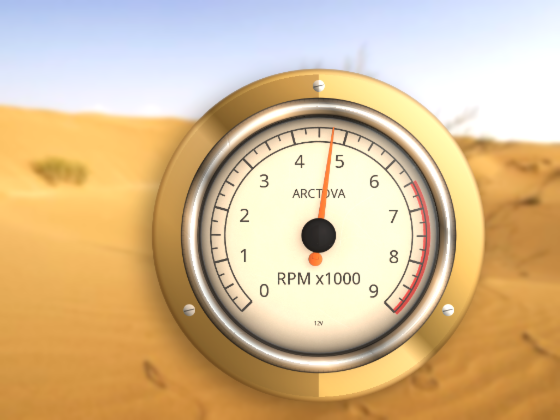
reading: 4750 (rpm)
